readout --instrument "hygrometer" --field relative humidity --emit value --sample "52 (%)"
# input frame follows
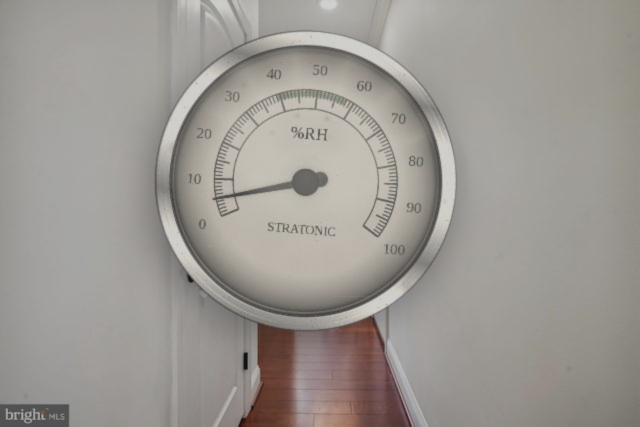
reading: 5 (%)
